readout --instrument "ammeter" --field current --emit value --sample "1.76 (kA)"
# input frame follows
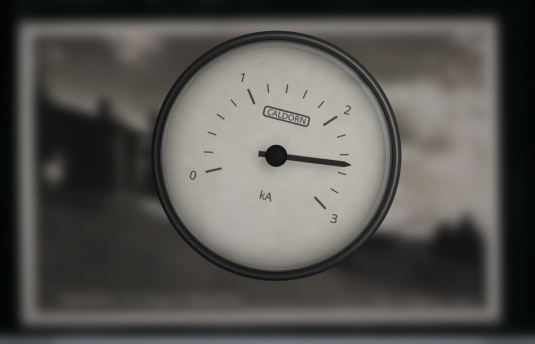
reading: 2.5 (kA)
